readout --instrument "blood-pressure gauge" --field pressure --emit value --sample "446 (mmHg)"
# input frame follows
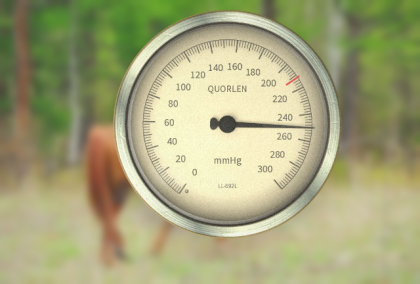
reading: 250 (mmHg)
